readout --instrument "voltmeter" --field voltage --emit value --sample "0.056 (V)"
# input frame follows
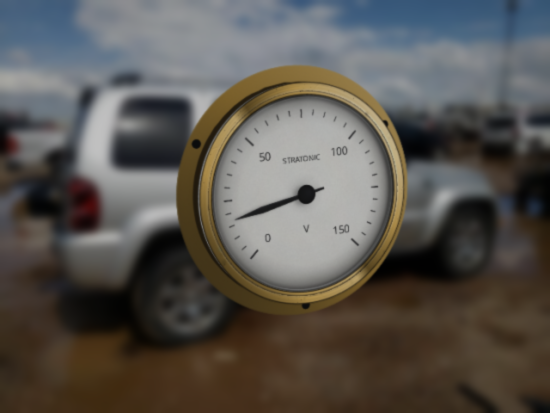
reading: 17.5 (V)
